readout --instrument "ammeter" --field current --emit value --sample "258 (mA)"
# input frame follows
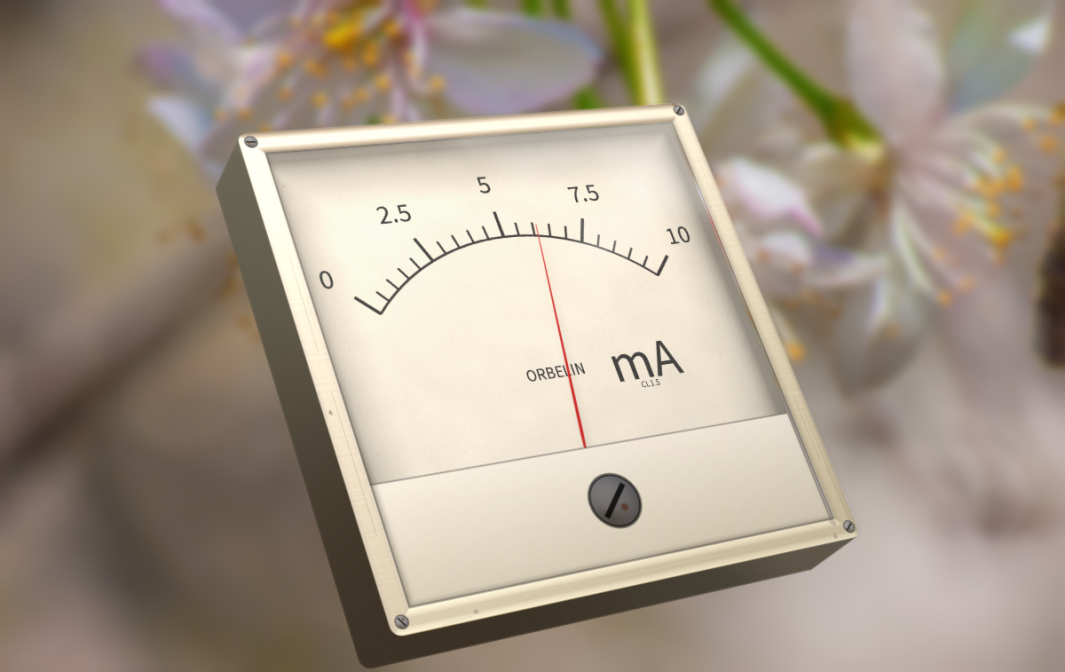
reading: 6 (mA)
